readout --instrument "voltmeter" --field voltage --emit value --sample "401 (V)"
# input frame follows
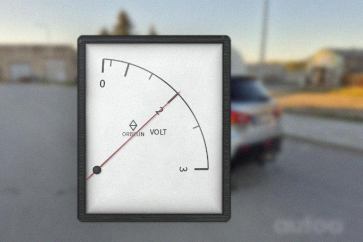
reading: 2 (V)
